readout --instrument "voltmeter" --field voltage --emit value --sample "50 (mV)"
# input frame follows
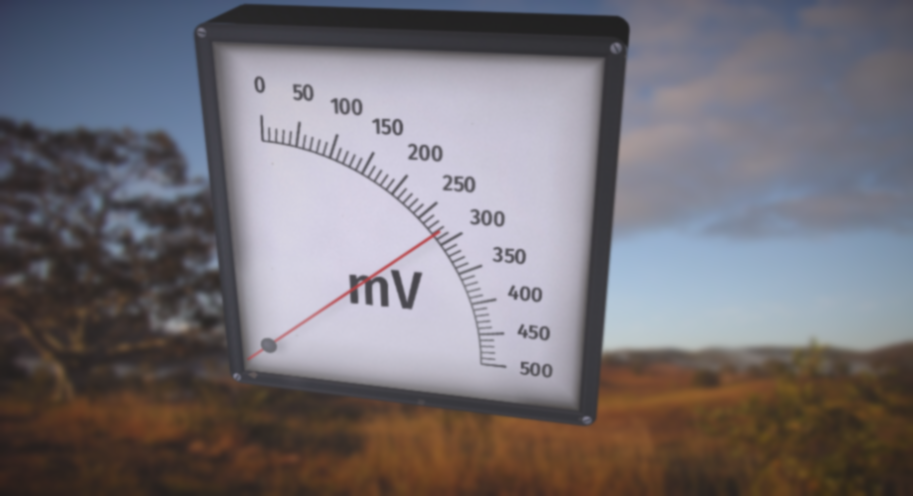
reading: 280 (mV)
